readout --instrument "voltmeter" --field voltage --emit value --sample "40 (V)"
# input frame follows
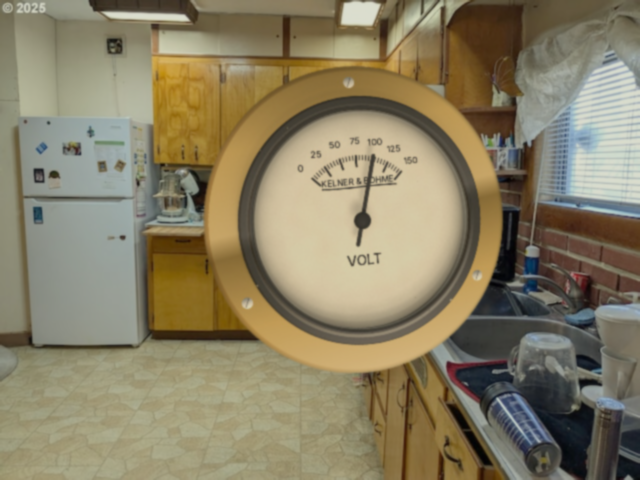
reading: 100 (V)
